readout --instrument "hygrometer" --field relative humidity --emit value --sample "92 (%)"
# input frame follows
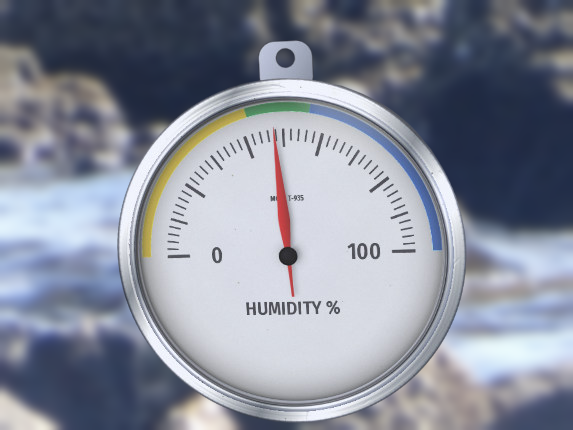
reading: 48 (%)
